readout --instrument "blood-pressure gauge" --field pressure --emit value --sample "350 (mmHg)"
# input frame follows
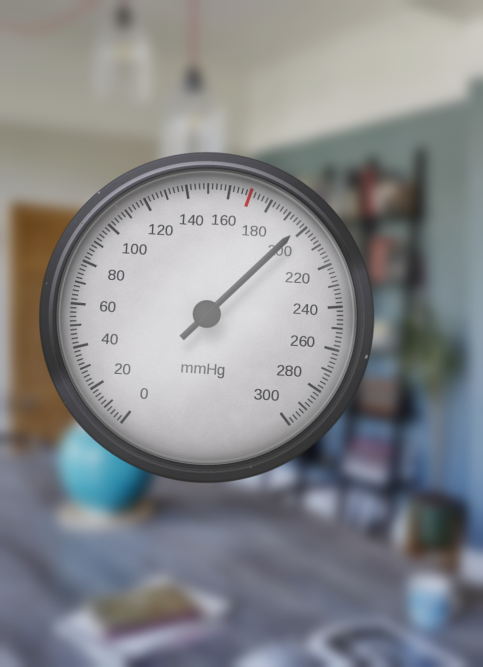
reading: 198 (mmHg)
